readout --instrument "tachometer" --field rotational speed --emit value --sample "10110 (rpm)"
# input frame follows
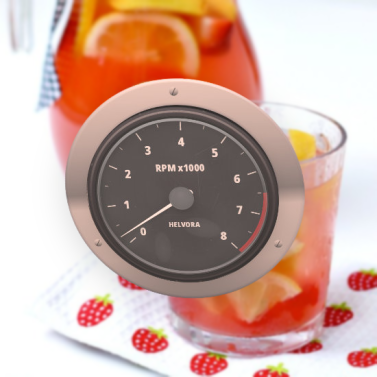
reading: 250 (rpm)
